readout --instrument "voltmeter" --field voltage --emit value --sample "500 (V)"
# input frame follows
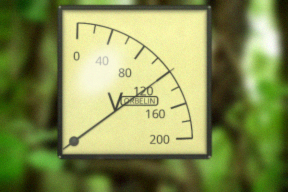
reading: 120 (V)
